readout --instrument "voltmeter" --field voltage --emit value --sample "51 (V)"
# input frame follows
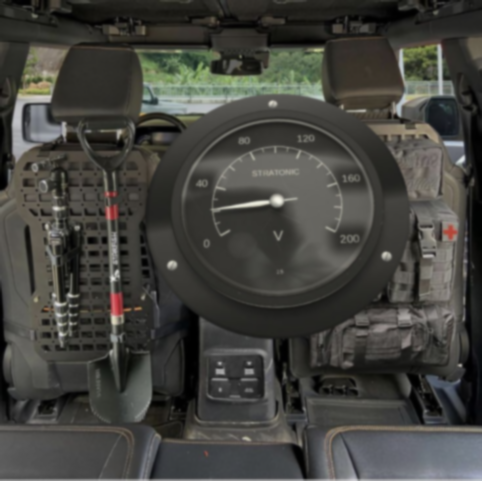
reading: 20 (V)
